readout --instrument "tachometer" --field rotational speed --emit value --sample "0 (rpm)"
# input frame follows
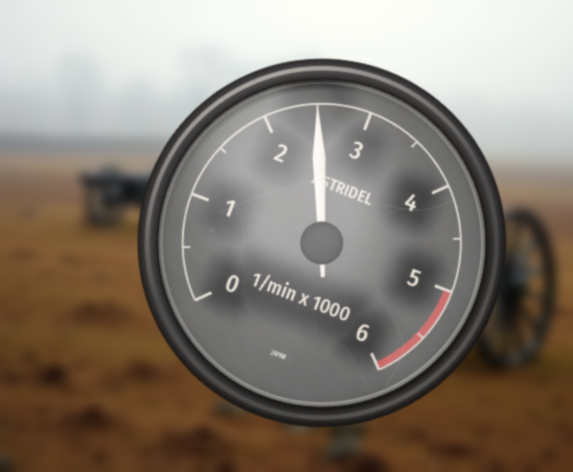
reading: 2500 (rpm)
